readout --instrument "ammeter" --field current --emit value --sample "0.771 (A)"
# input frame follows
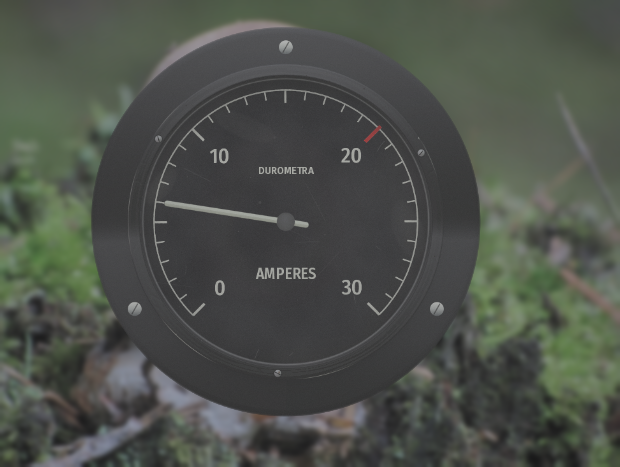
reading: 6 (A)
